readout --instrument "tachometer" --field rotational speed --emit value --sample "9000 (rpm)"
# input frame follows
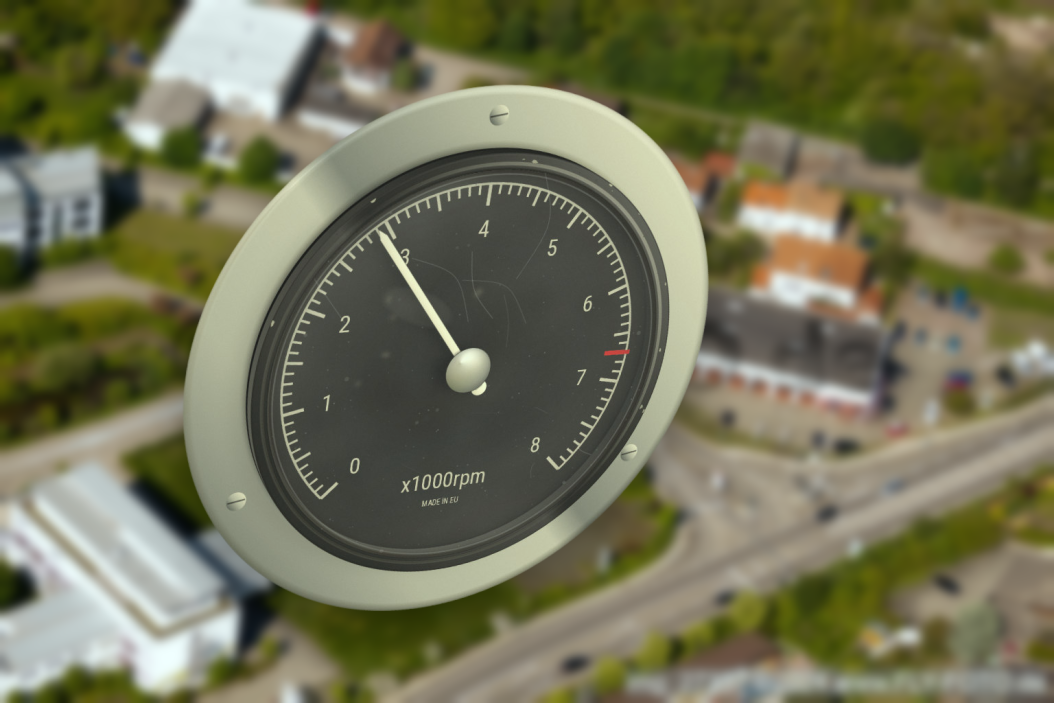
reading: 2900 (rpm)
